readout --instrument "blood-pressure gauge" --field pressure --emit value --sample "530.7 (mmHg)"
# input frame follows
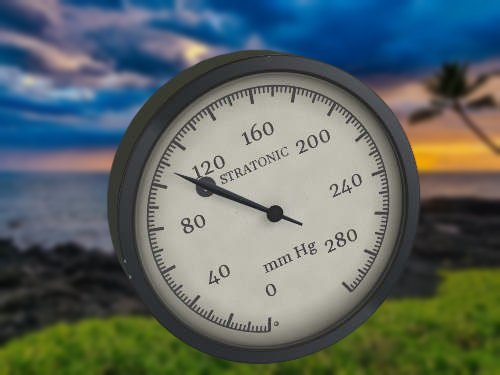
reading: 108 (mmHg)
